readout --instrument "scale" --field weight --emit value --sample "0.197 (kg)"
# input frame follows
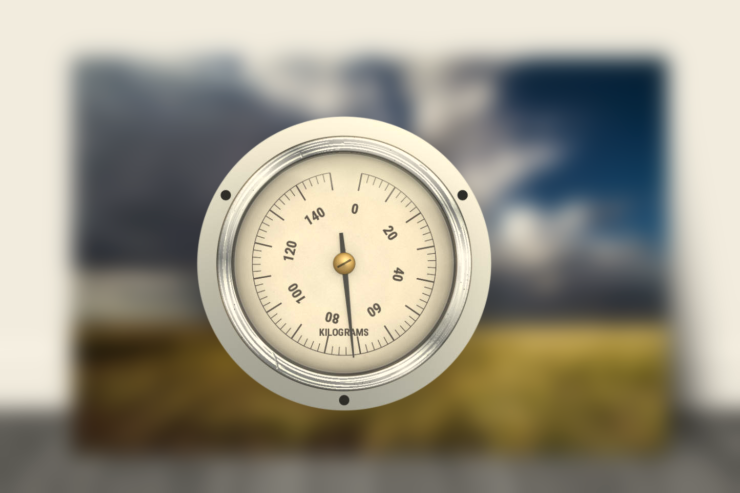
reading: 72 (kg)
